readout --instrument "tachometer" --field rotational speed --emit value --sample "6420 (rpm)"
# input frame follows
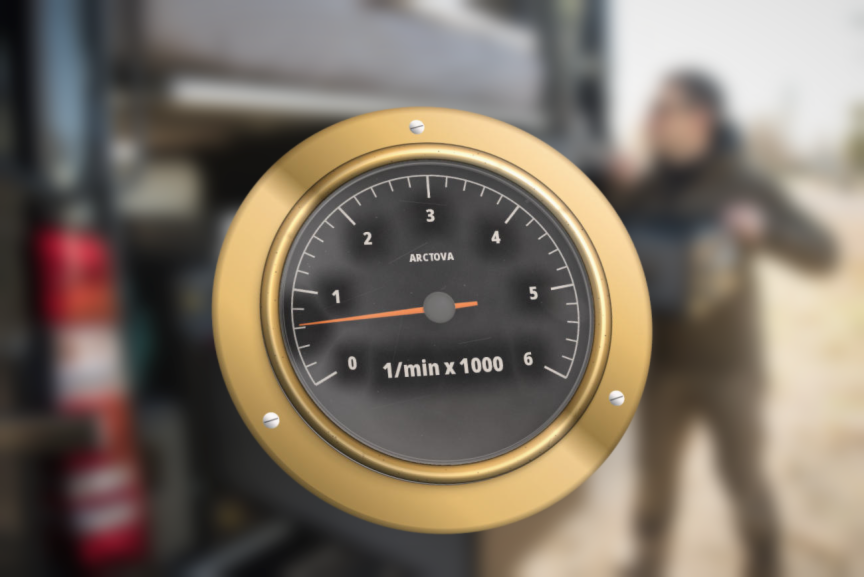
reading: 600 (rpm)
